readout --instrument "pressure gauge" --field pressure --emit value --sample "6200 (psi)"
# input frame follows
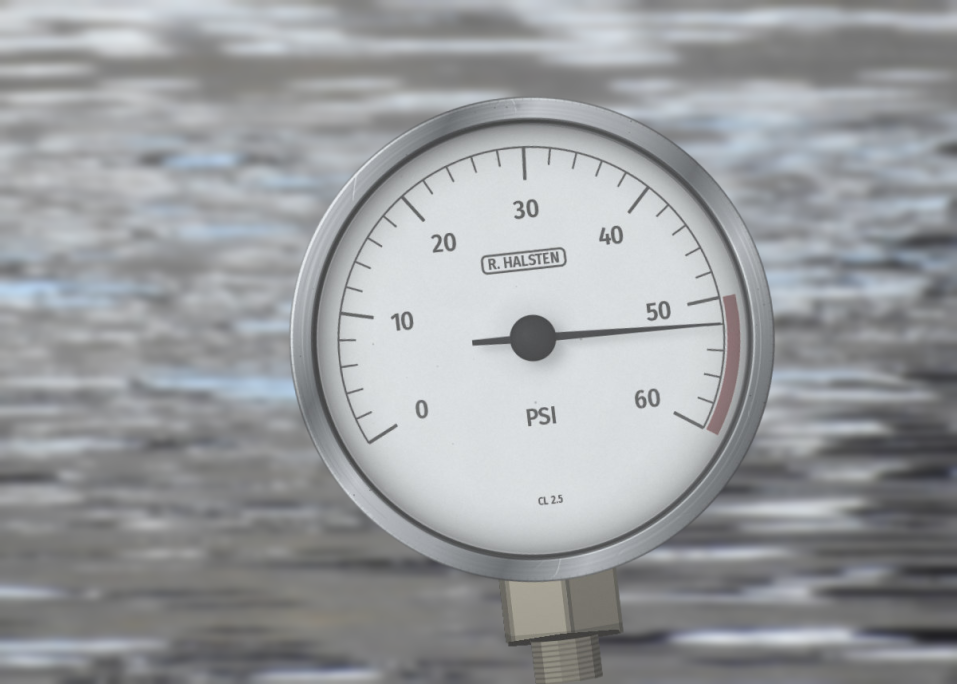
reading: 52 (psi)
